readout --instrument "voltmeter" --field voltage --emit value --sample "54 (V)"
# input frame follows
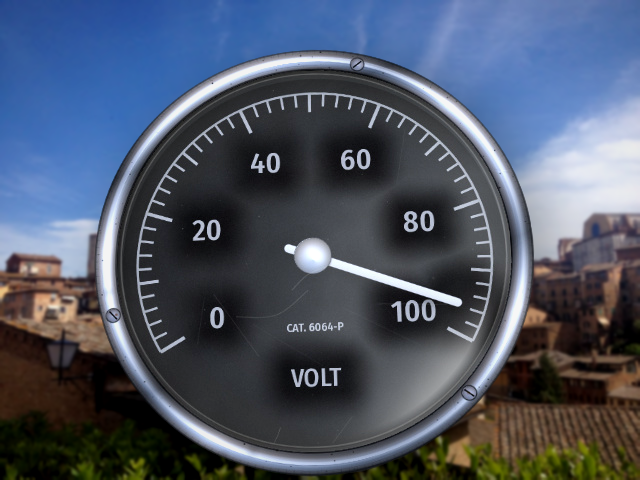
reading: 96 (V)
